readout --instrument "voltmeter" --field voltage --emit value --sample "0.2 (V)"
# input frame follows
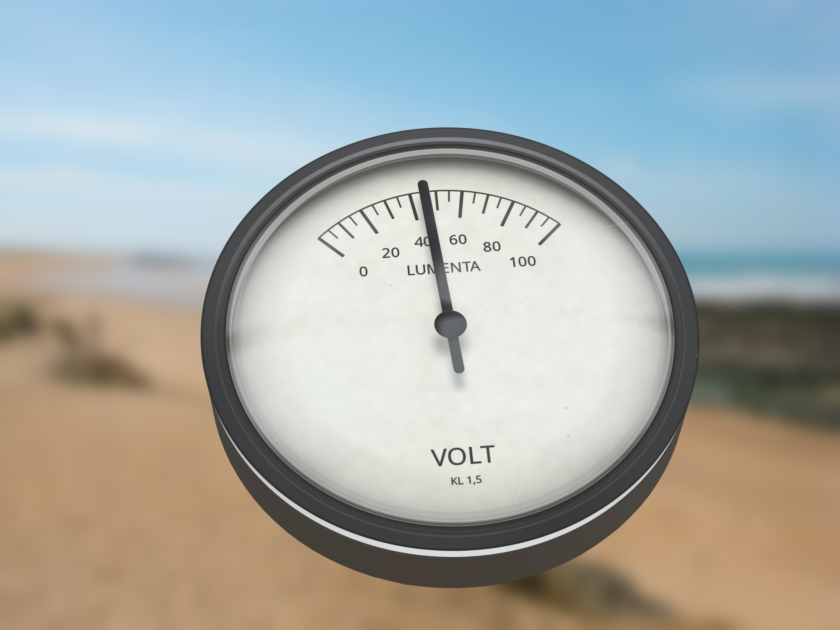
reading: 45 (V)
